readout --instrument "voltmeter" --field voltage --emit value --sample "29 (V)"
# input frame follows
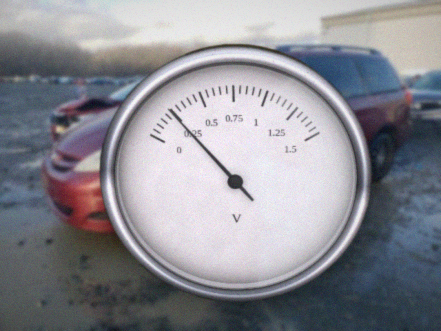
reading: 0.25 (V)
